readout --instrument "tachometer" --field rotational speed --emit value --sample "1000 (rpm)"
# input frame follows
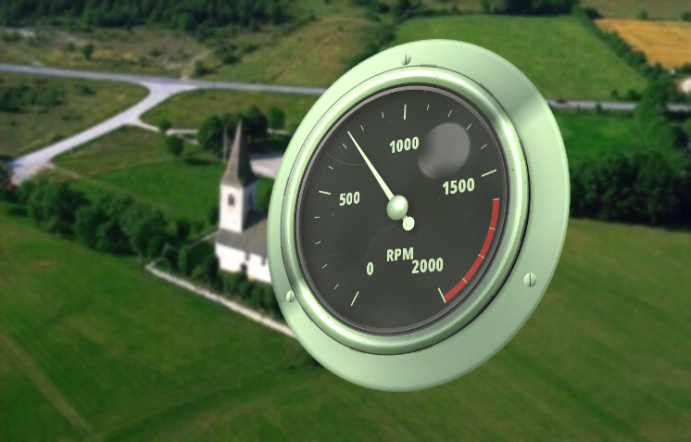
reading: 750 (rpm)
